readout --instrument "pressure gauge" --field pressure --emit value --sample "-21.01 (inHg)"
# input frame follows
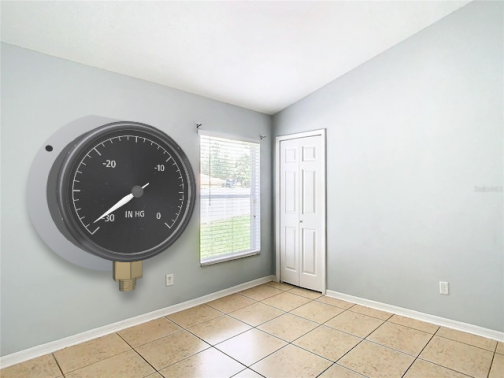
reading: -29 (inHg)
